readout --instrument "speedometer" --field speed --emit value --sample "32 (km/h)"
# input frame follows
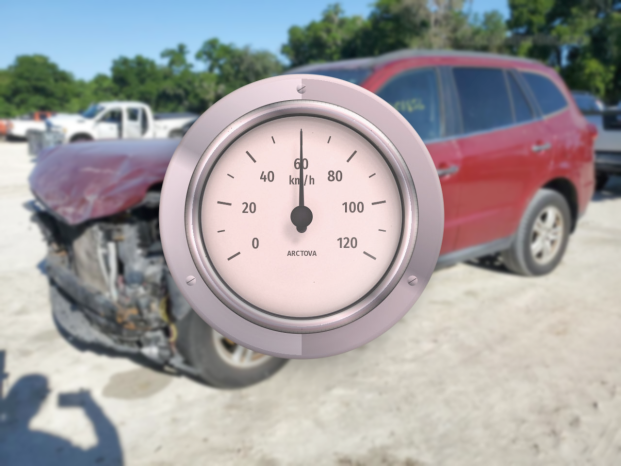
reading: 60 (km/h)
